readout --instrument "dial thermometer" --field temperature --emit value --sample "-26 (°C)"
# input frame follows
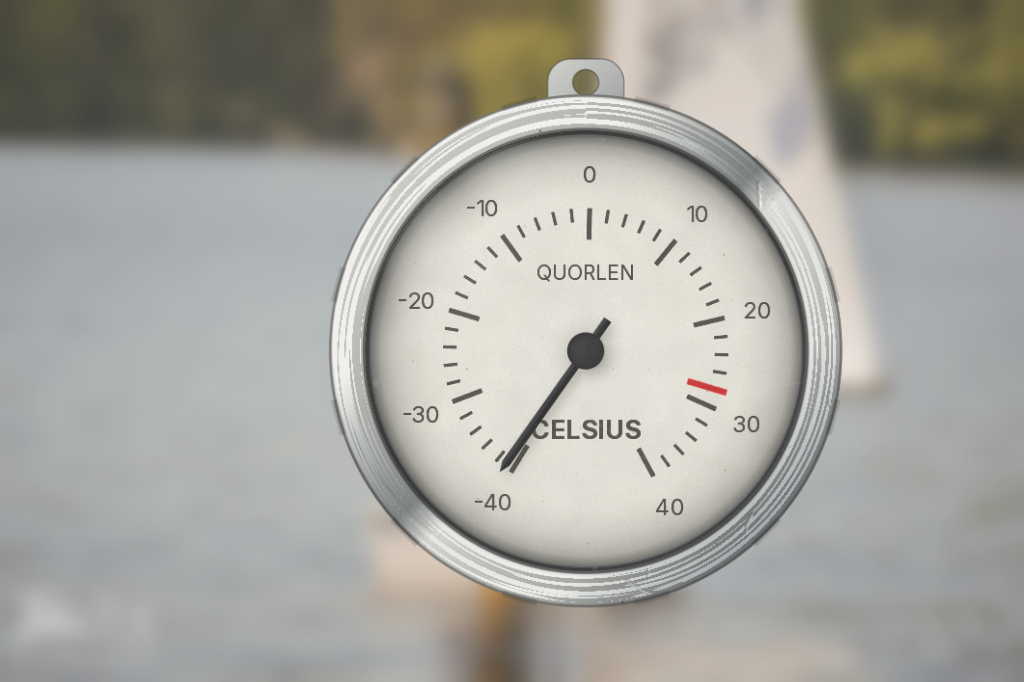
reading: -39 (°C)
